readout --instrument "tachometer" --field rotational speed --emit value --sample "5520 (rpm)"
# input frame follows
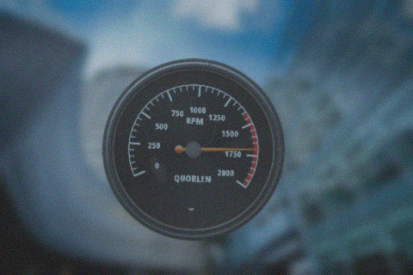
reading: 1700 (rpm)
